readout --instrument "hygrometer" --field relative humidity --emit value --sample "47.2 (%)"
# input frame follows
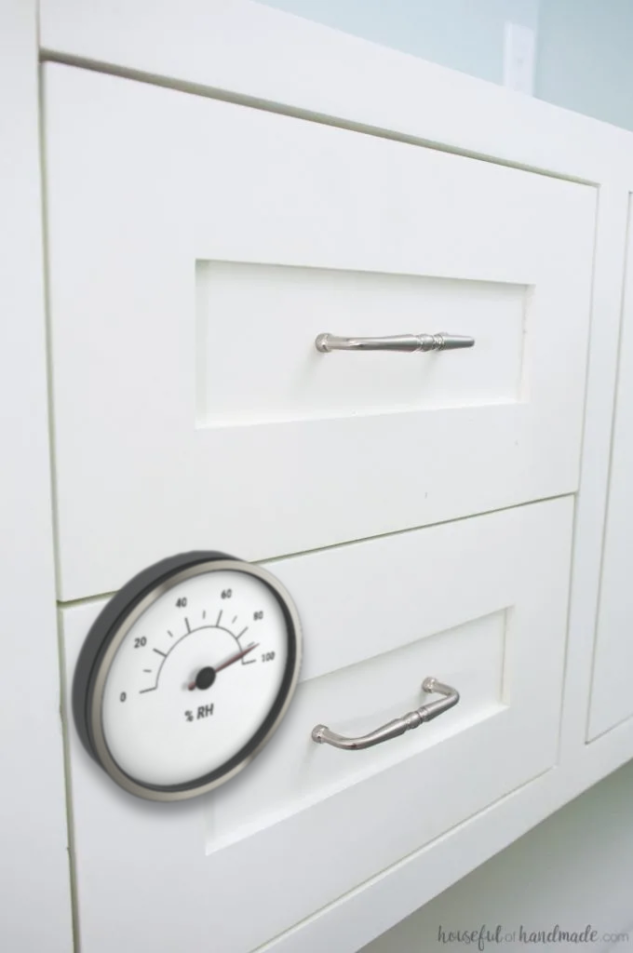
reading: 90 (%)
